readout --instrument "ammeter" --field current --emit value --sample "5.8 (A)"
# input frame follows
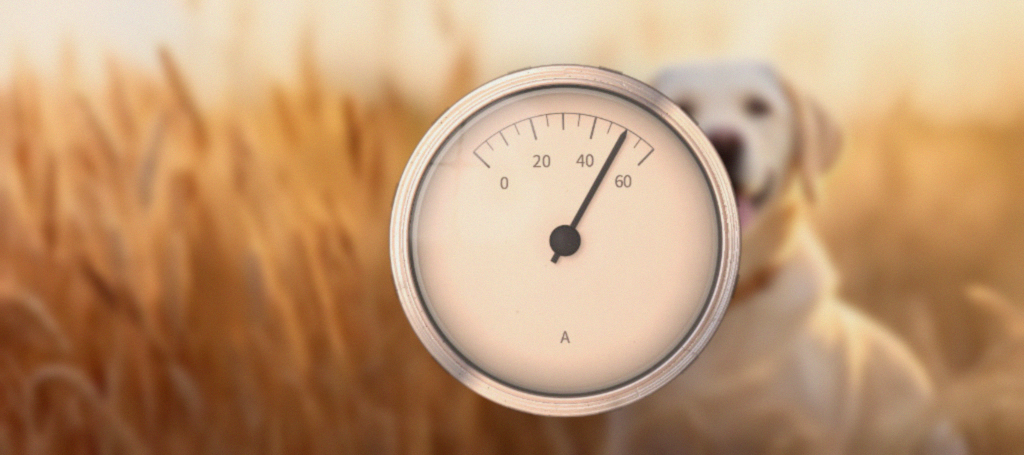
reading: 50 (A)
